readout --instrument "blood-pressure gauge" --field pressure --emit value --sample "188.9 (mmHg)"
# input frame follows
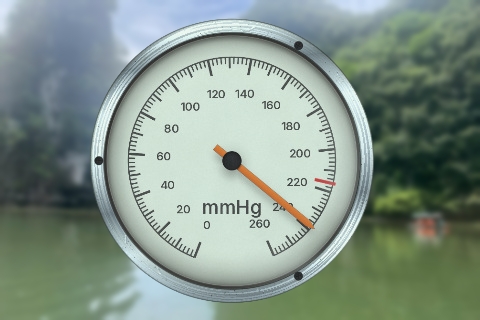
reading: 238 (mmHg)
